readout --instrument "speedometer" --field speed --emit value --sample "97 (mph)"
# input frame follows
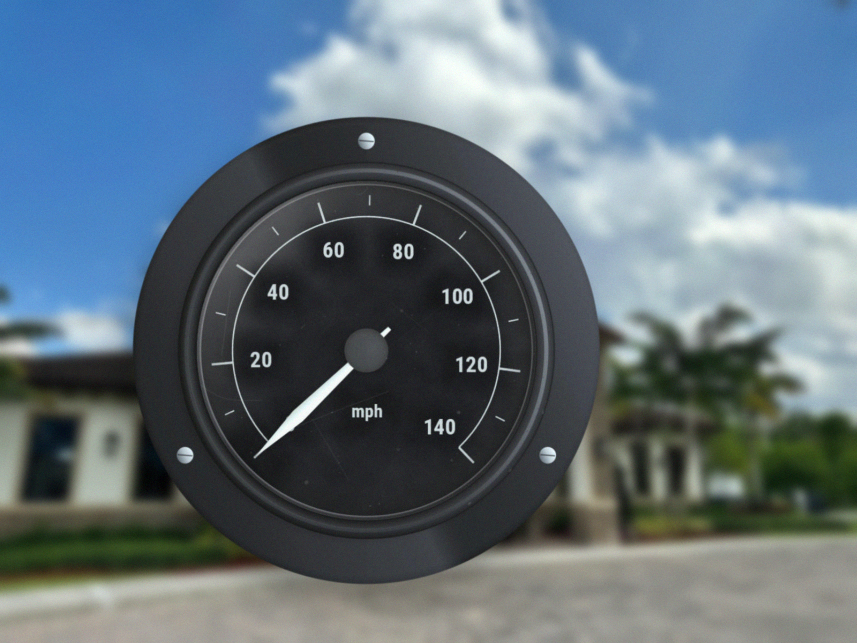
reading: 0 (mph)
